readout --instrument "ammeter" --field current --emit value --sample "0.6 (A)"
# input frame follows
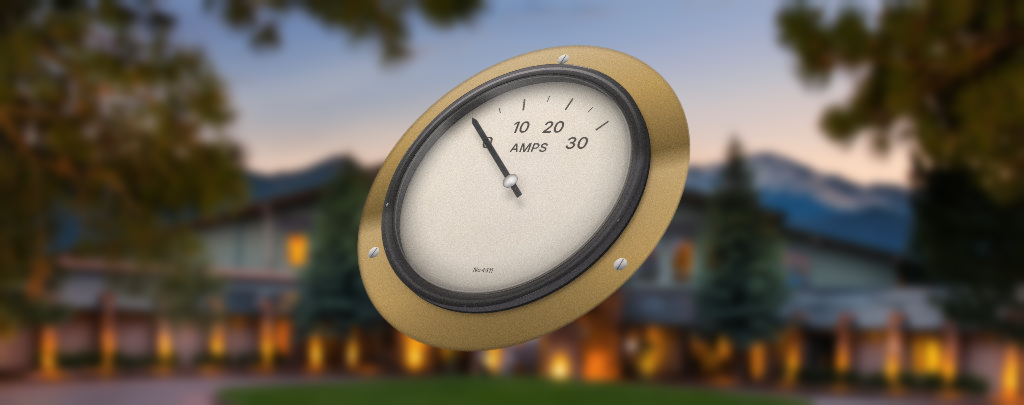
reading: 0 (A)
